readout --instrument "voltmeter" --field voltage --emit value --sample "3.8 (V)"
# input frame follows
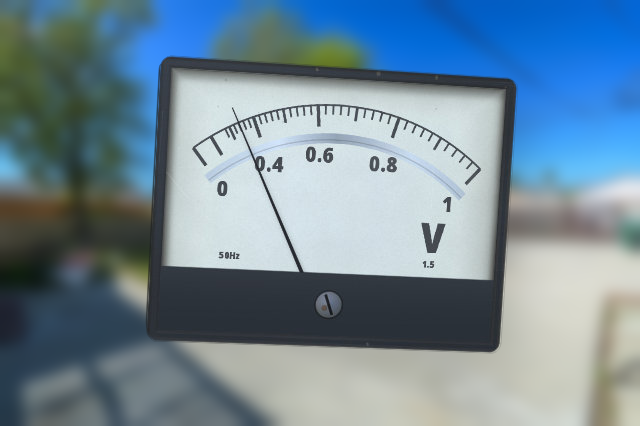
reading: 0.34 (V)
